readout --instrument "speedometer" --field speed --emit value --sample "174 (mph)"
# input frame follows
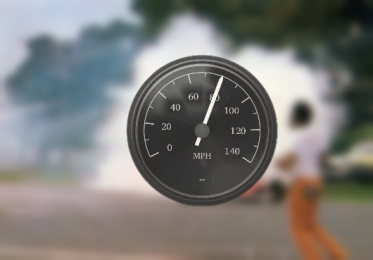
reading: 80 (mph)
